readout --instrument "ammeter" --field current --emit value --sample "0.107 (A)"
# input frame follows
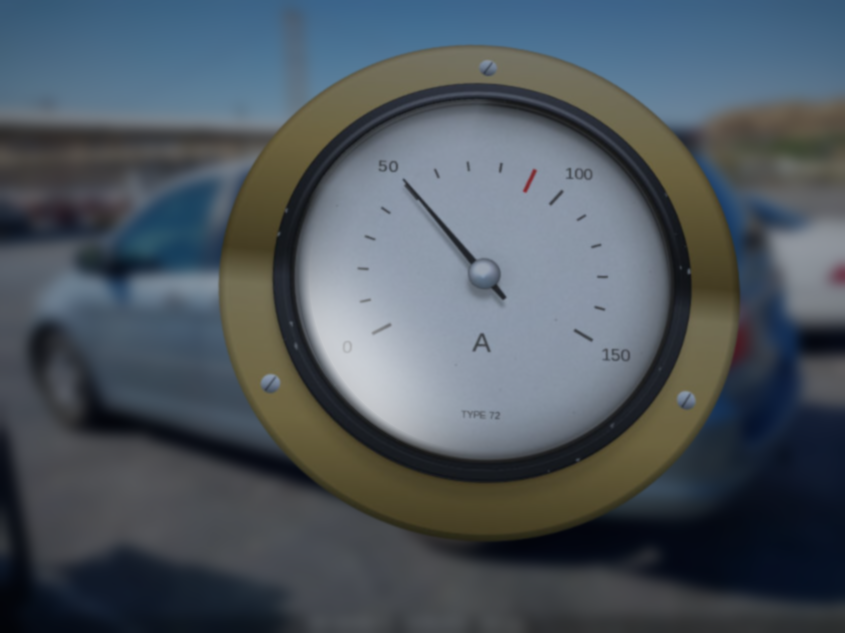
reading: 50 (A)
